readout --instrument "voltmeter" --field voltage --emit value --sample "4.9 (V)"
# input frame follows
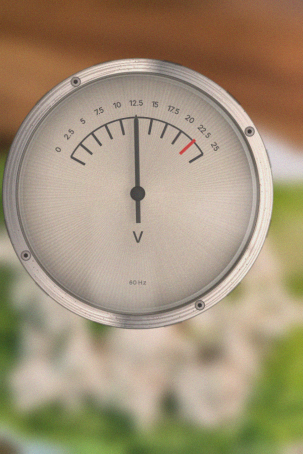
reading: 12.5 (V)
